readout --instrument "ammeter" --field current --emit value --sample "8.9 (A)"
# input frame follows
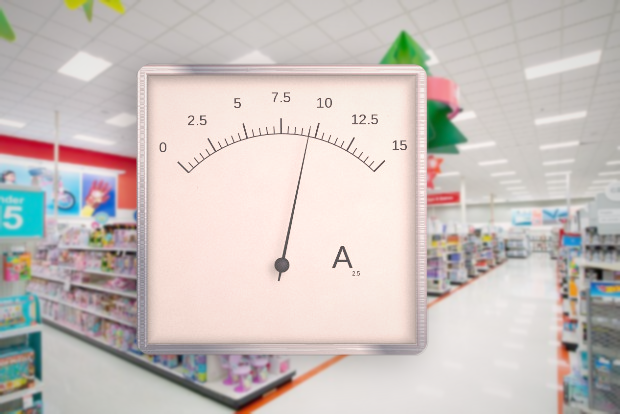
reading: 9.5 (A)
